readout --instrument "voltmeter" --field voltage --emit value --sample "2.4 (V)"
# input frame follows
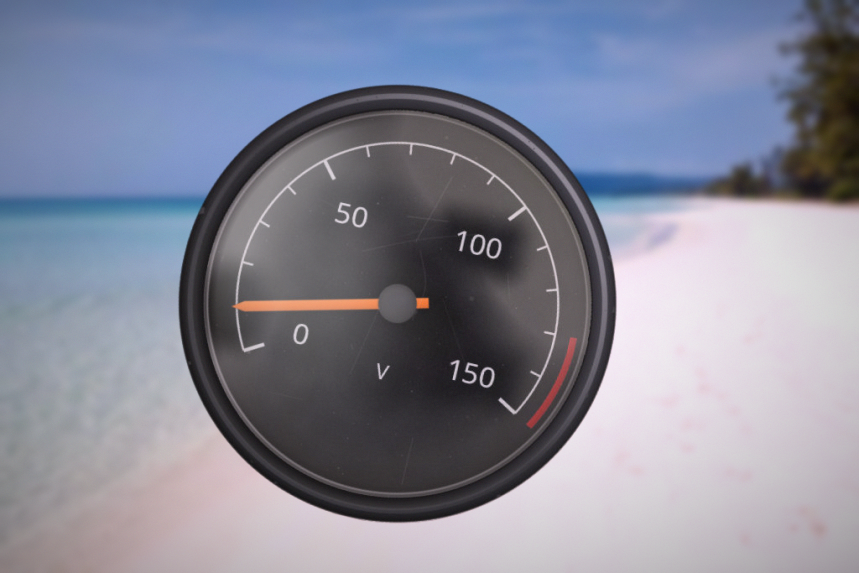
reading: 10 (V)
